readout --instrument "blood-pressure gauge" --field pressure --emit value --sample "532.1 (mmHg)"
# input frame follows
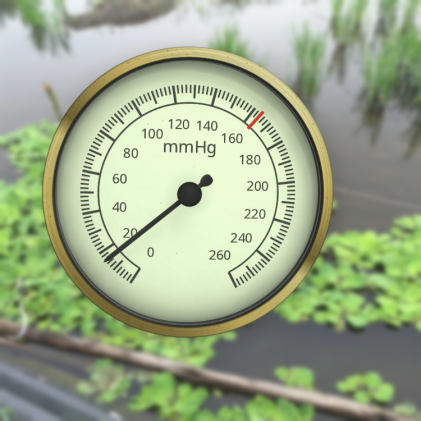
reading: 16 (mmHg)
